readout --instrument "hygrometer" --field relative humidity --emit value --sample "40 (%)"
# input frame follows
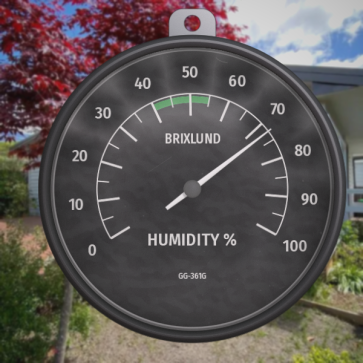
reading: 72.5 (%)
